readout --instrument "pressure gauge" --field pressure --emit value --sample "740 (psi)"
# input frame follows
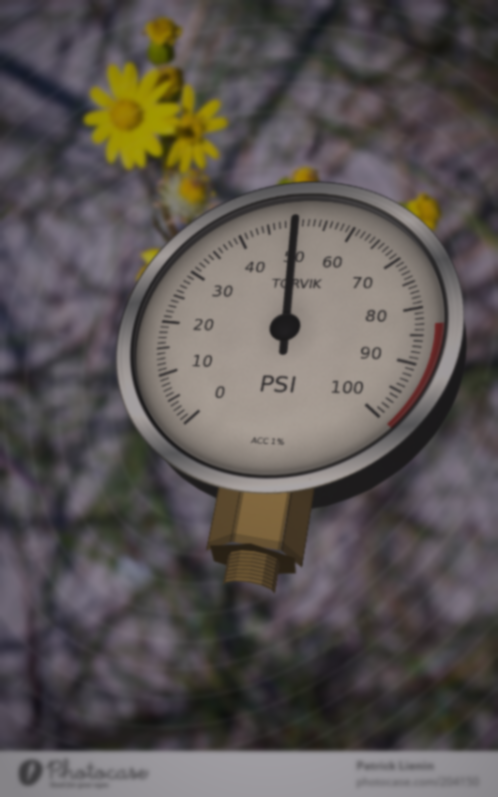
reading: 50 (psi)
